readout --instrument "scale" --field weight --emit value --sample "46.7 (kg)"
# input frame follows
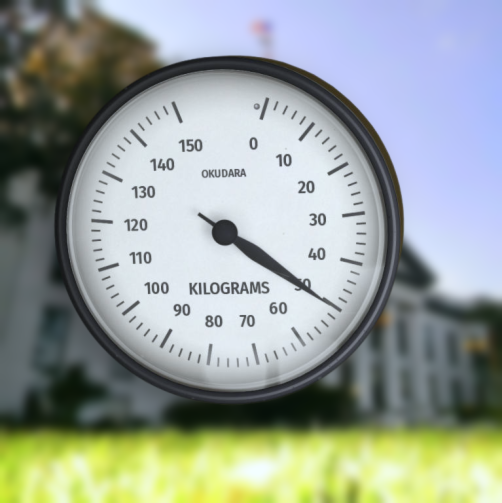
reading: 50 (kg)
